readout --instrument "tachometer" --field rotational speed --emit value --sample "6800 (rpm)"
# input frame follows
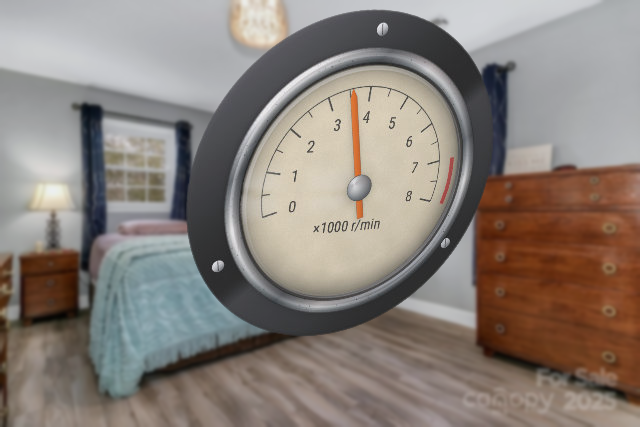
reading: 3500 (rpm)
